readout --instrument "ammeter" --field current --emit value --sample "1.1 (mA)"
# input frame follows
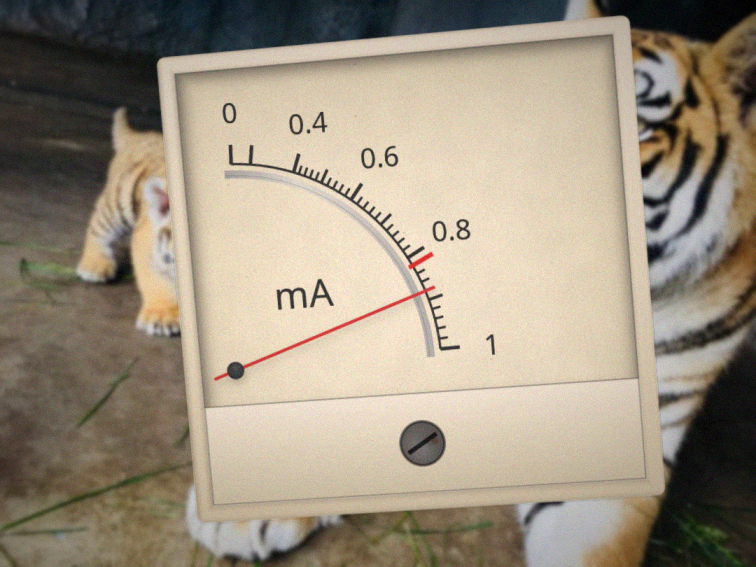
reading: 0.88 (mA)
